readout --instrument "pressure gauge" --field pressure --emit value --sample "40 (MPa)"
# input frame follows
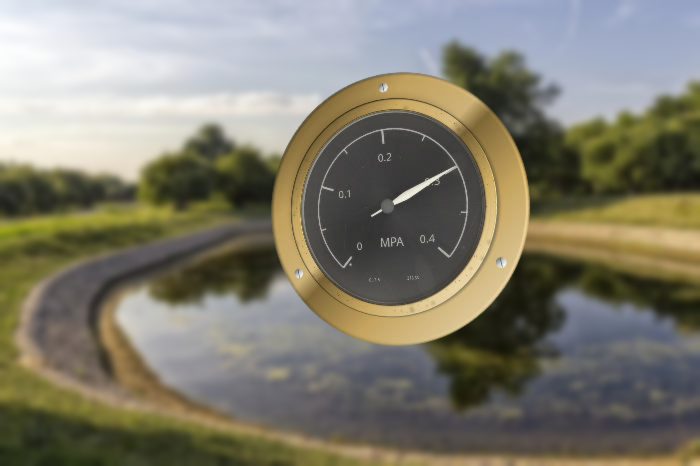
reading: 0.3 (MPa)
